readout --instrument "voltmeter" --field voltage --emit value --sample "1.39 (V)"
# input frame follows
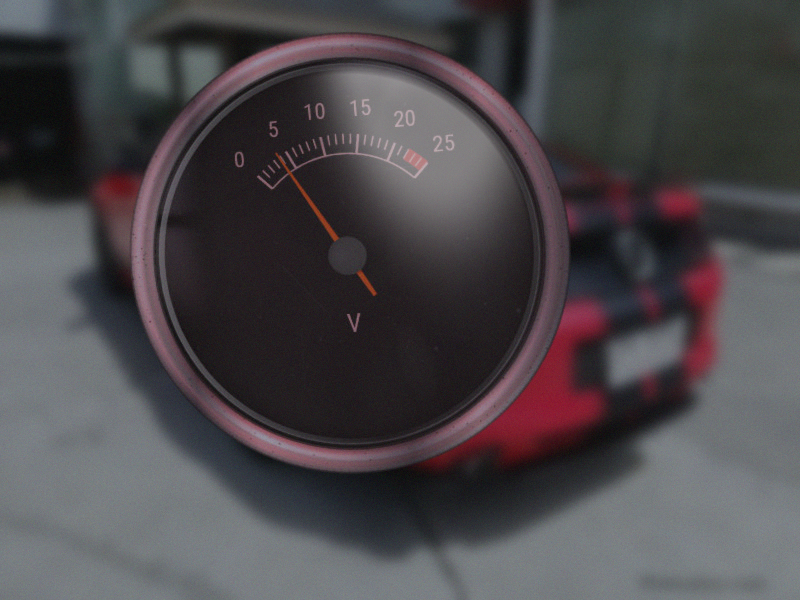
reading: 4 (V)
